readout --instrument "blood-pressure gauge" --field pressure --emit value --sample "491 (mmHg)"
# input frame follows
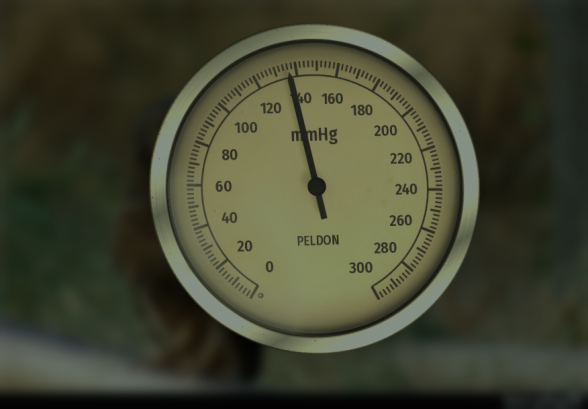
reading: 136 (mmHg)
